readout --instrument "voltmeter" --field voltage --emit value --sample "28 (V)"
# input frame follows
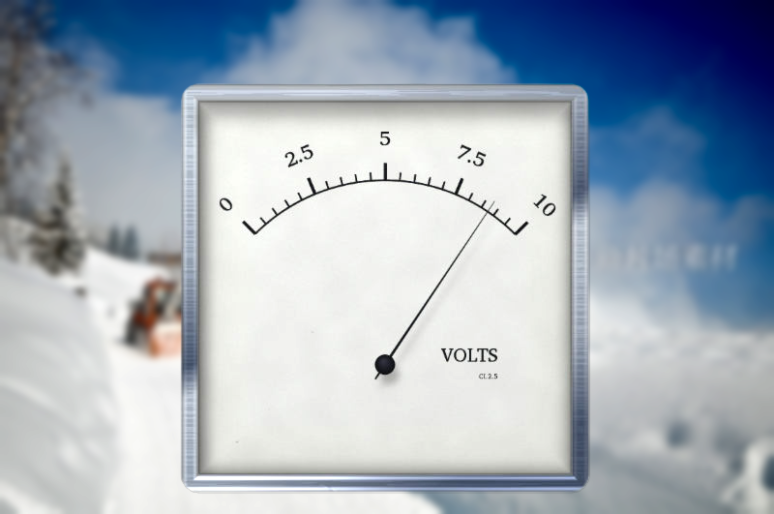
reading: 8.75 (V)
